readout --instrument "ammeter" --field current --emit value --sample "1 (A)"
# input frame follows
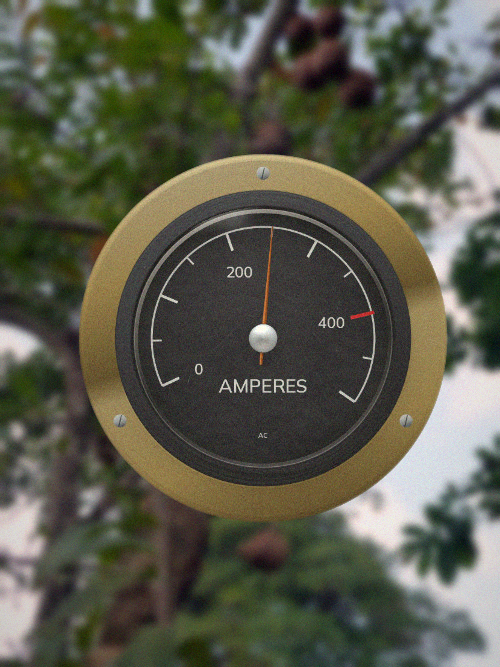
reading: 250 (A)
